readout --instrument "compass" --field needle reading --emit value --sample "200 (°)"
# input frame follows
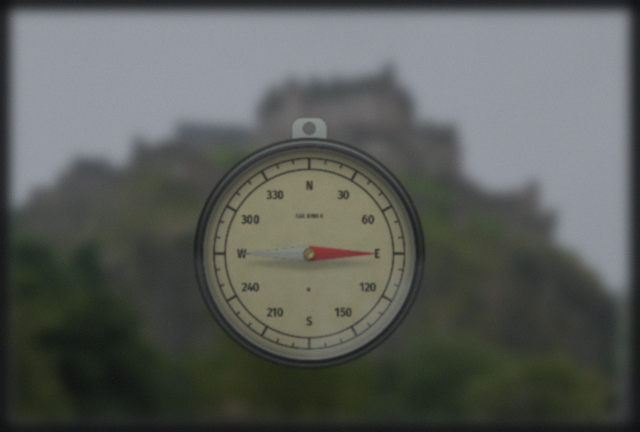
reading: 90 (°)
